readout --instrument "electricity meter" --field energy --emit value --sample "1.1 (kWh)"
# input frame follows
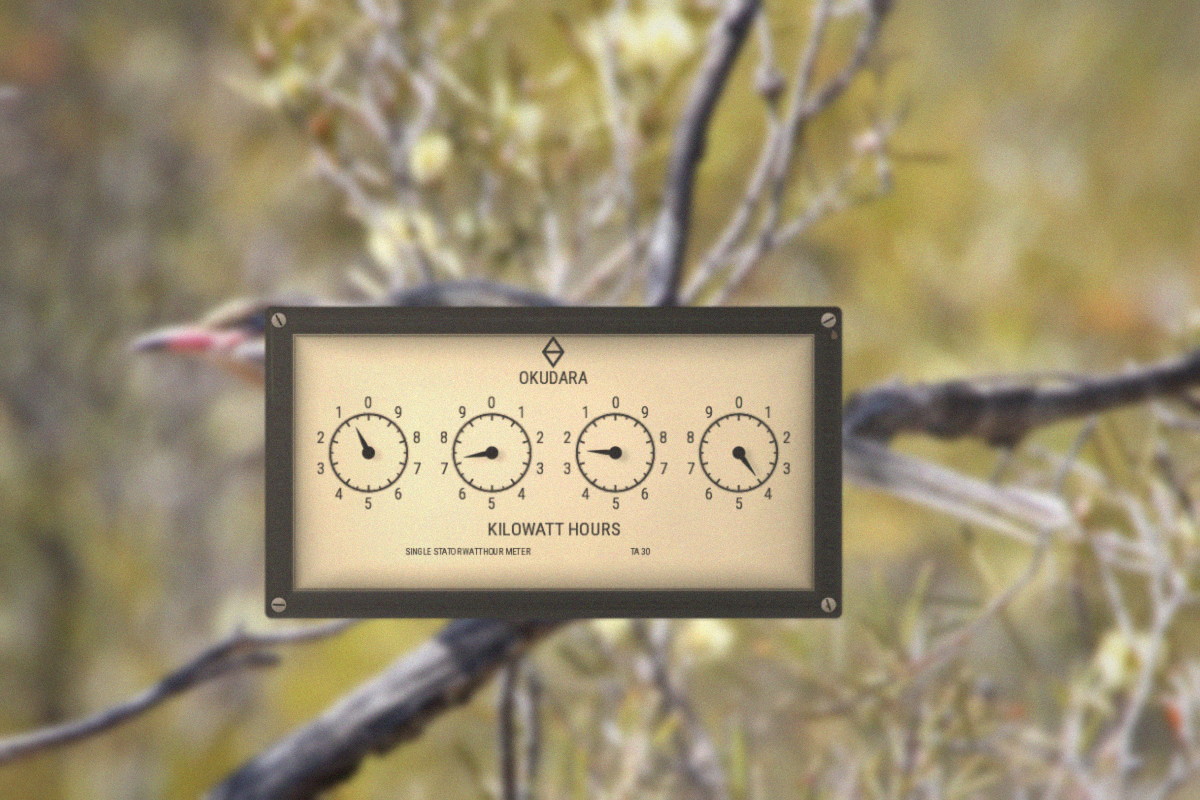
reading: 724 (kWh)
